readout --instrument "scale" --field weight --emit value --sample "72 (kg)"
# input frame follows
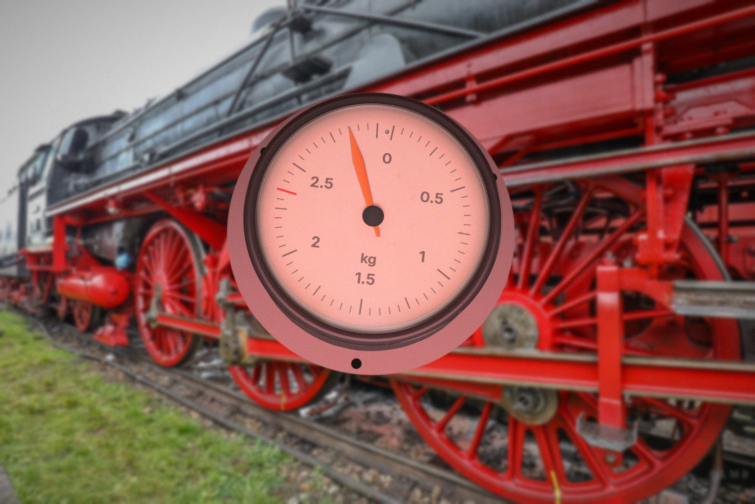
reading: 2.85 (kg)
